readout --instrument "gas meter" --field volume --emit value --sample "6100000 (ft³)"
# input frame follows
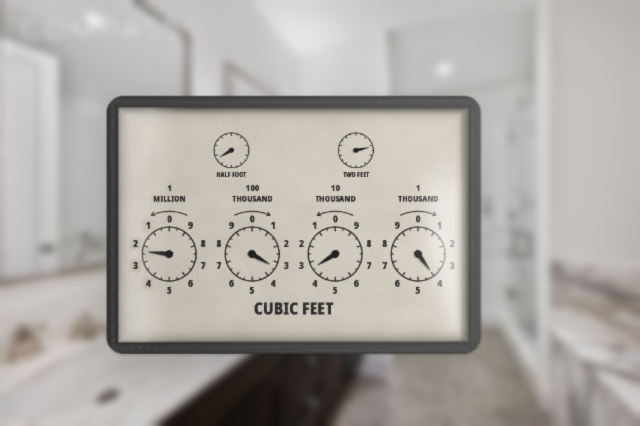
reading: 233400 (ft³)
